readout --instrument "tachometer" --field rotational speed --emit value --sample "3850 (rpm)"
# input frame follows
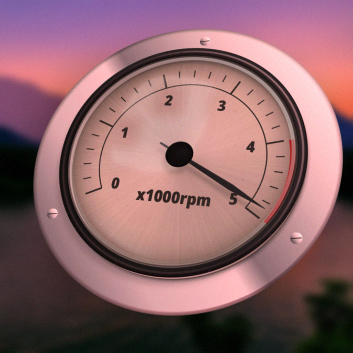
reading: 4900 (rpm)
